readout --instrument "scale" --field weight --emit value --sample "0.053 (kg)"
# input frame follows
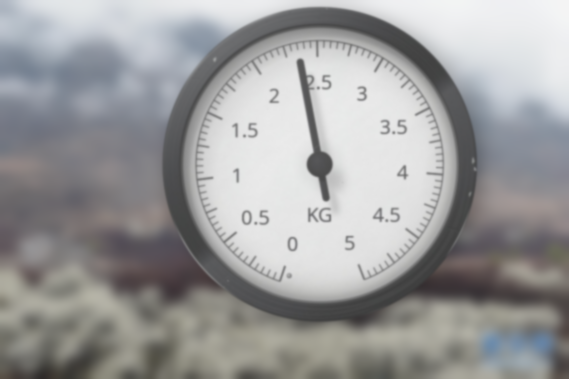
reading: 2.35 (kg)
